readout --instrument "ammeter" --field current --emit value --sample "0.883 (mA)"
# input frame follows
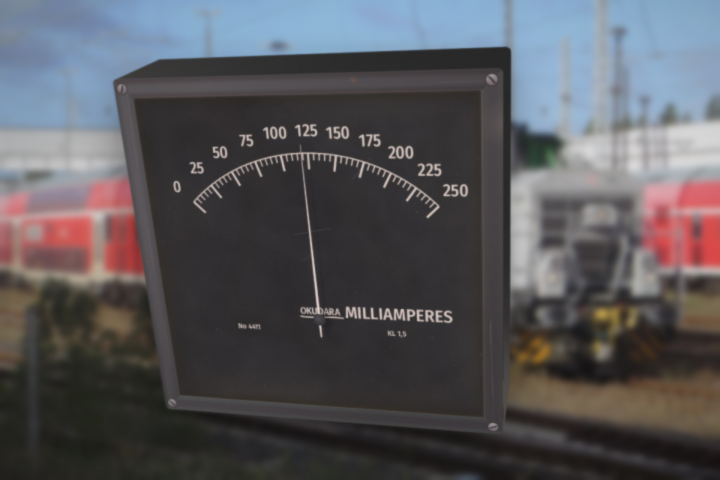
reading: 120 (mA)
